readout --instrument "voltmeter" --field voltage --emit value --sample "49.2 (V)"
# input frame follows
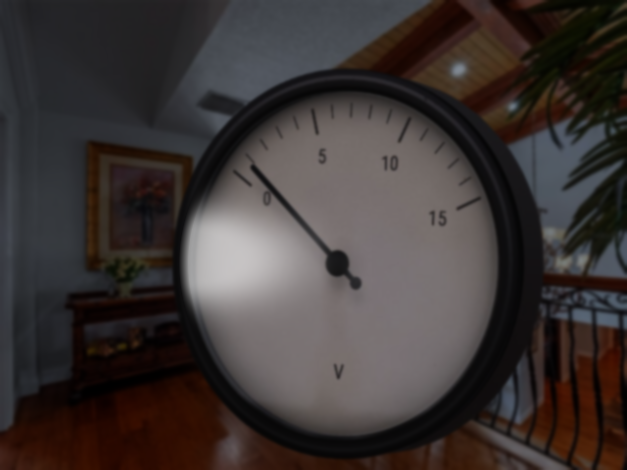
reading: 1 (V)
